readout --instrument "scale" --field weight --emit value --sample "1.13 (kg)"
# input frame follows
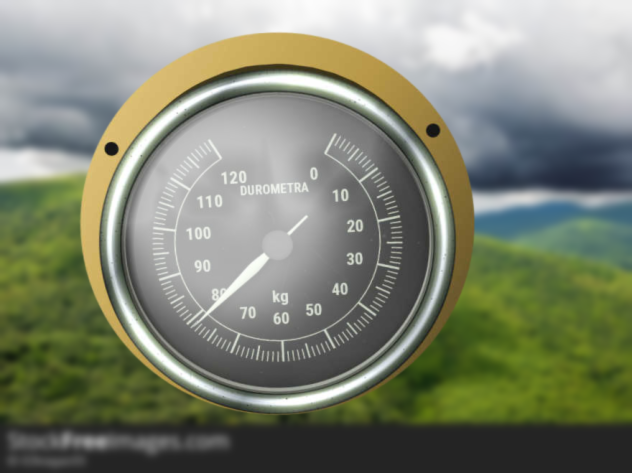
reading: 79 (kg)
